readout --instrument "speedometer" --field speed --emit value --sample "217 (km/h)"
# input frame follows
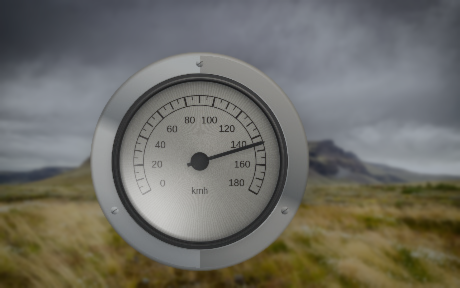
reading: 145 (km/h)
